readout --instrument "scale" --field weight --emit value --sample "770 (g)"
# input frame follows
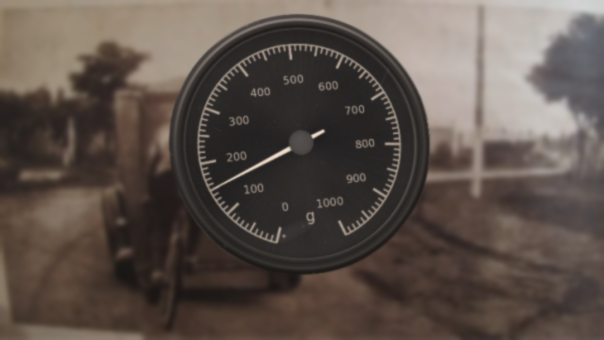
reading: 150 (g)
